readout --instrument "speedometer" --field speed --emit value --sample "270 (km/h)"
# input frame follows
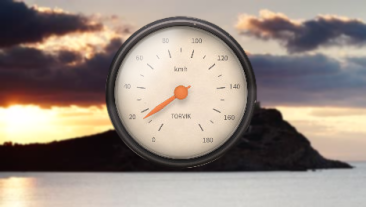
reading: 15 (km/h)
